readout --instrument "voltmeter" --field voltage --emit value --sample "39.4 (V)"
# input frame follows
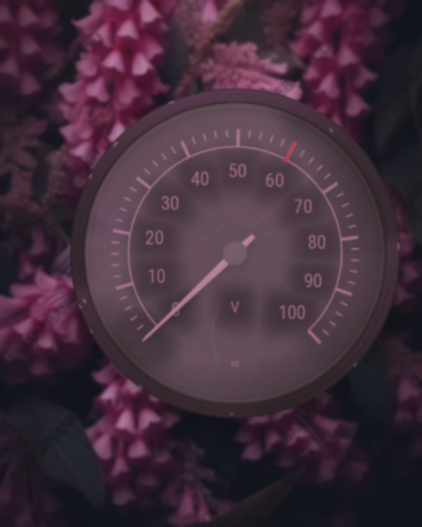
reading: 0 (V)
